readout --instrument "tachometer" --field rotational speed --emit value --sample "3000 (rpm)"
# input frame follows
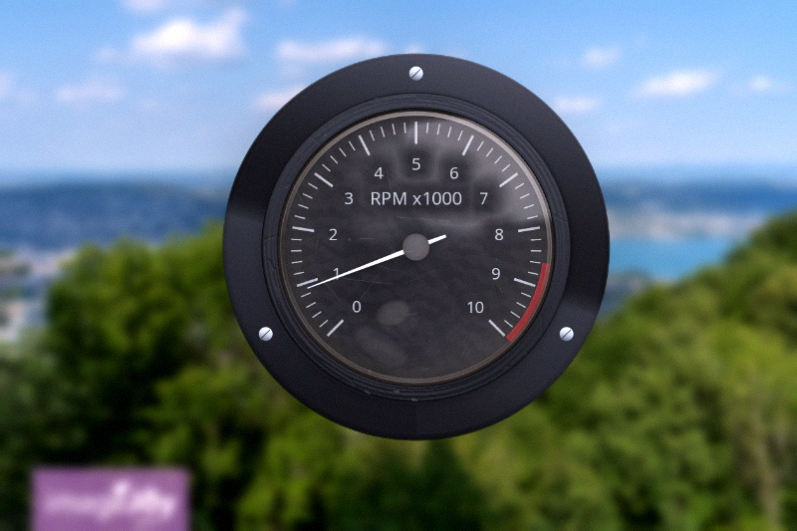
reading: 900 (rpm)
